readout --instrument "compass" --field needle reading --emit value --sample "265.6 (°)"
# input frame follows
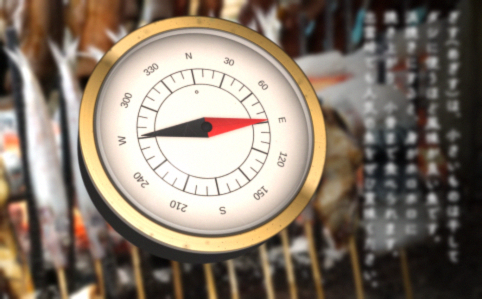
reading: 90 (°)
